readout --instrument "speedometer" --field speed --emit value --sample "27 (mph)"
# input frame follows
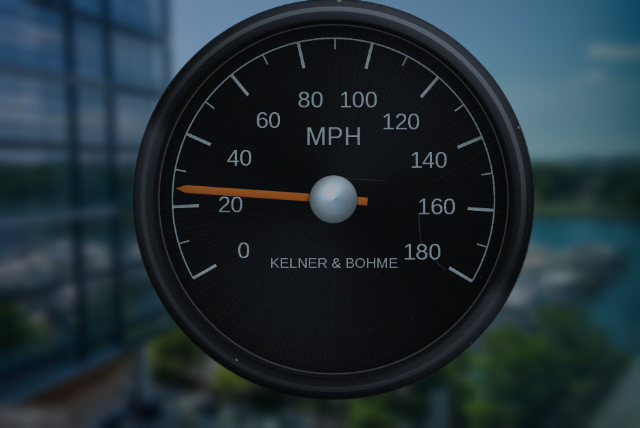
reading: 25 (mph)
